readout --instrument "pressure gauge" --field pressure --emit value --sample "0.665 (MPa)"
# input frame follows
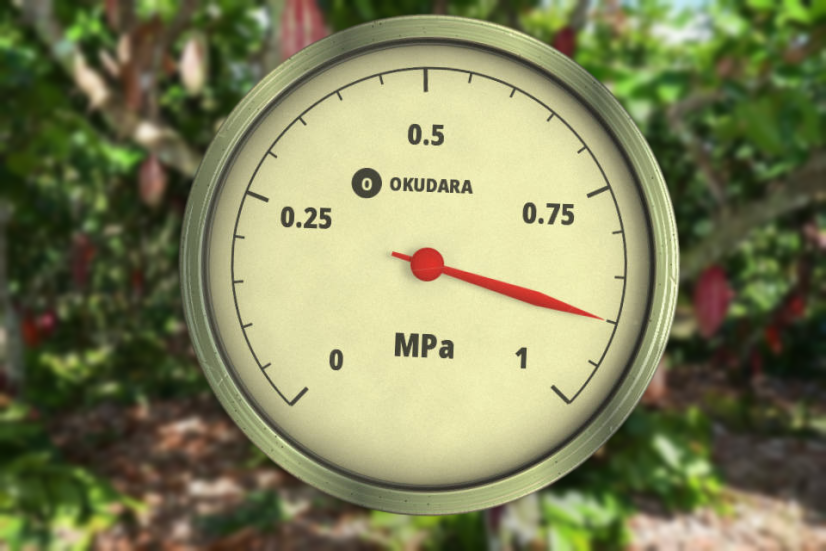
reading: 0.9 (MPa)
